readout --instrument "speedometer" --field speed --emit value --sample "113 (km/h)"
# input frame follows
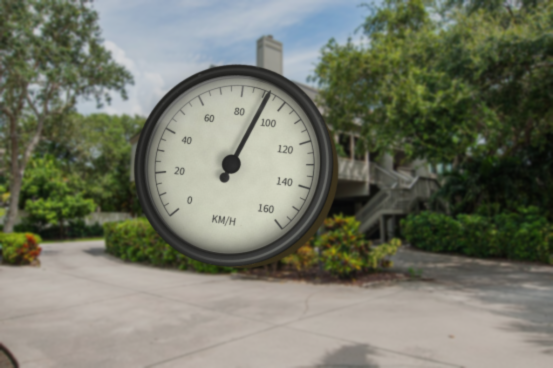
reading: 92.5 (km/h)
